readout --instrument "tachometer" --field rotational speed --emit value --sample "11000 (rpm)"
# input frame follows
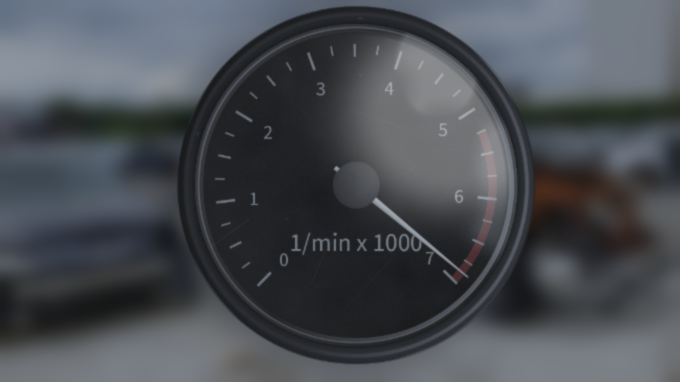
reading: 6875 (rpm)
